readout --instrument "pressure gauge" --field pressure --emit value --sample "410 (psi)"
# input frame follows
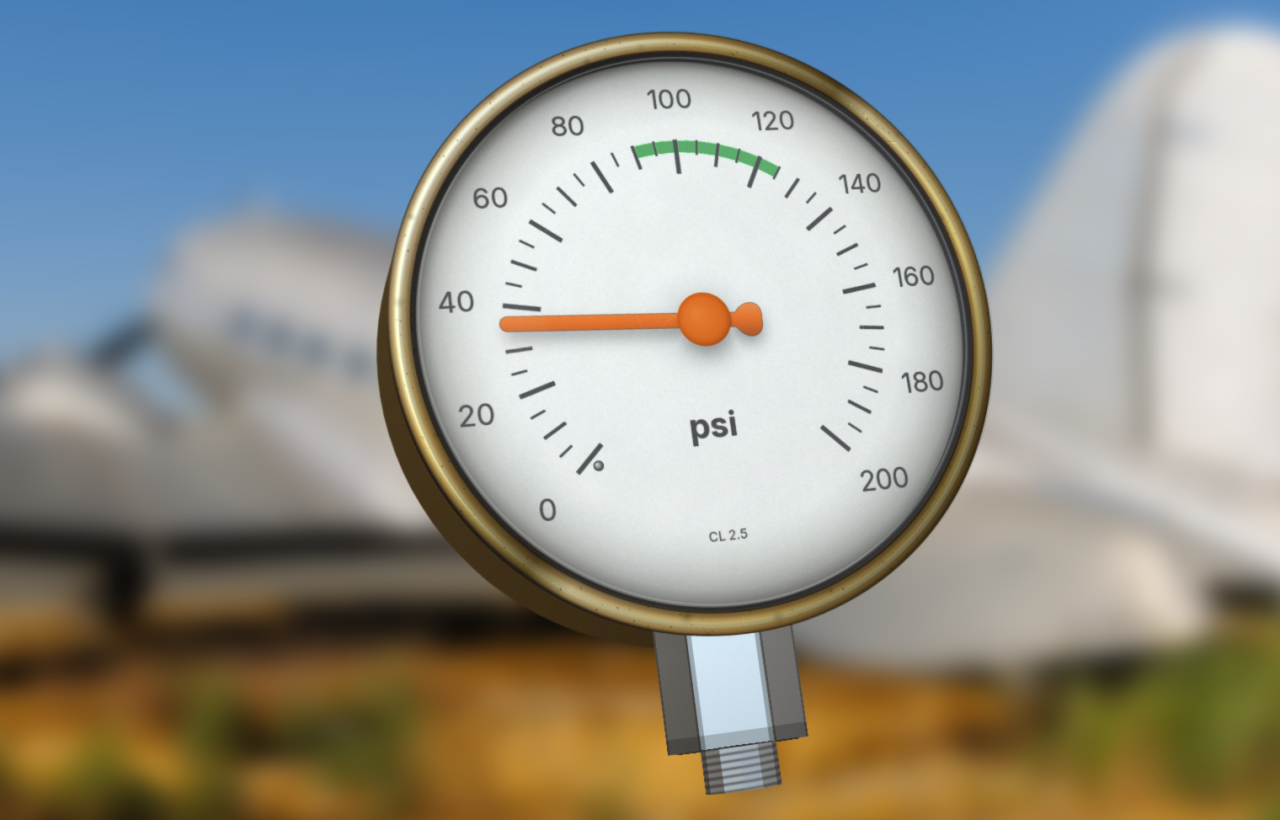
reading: 35 (psi)
